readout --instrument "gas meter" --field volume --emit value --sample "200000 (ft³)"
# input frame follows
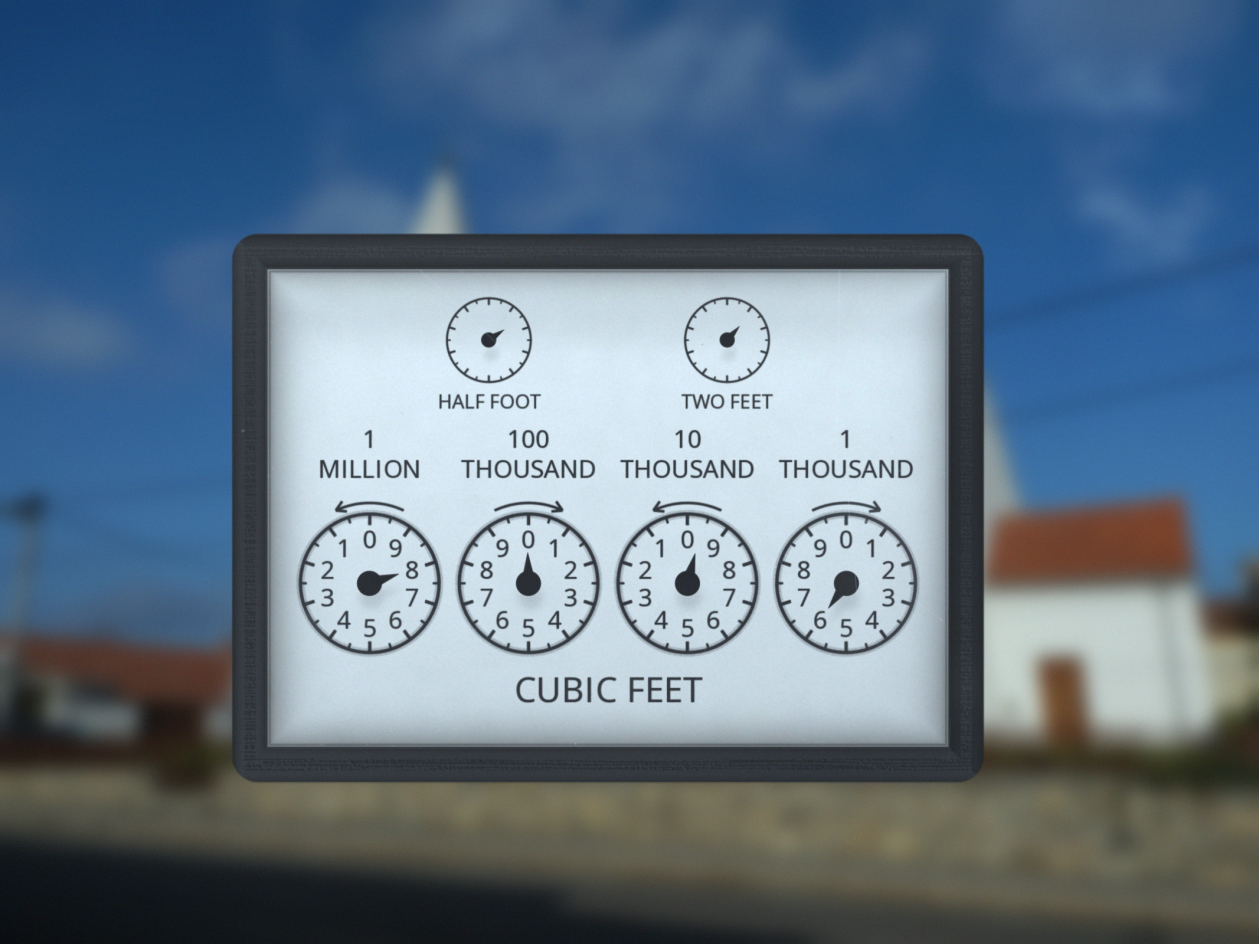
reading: 799600 (ft³)
